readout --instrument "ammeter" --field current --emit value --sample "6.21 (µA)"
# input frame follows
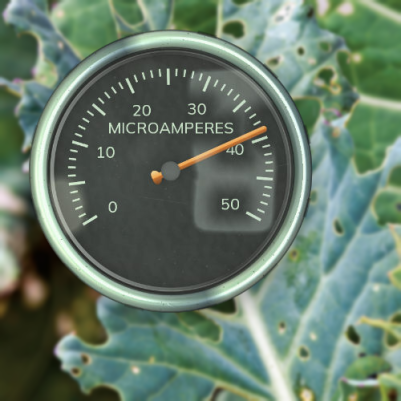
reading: 39 (µA)
